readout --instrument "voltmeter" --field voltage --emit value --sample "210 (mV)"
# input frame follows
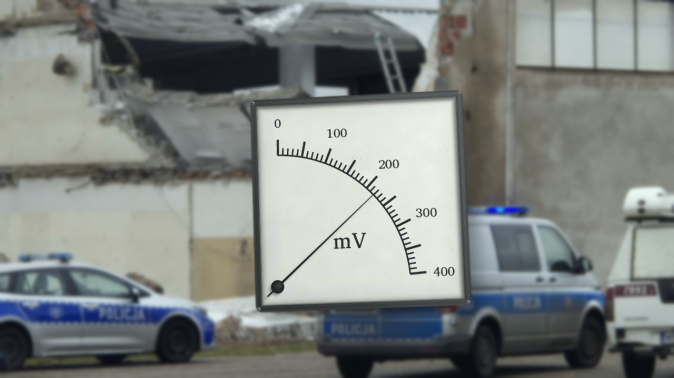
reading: 220 (mV)
